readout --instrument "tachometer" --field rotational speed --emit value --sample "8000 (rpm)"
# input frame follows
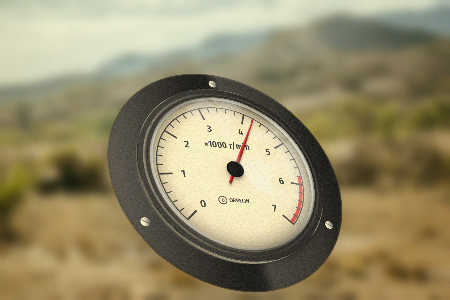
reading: 4200 (rpm)
